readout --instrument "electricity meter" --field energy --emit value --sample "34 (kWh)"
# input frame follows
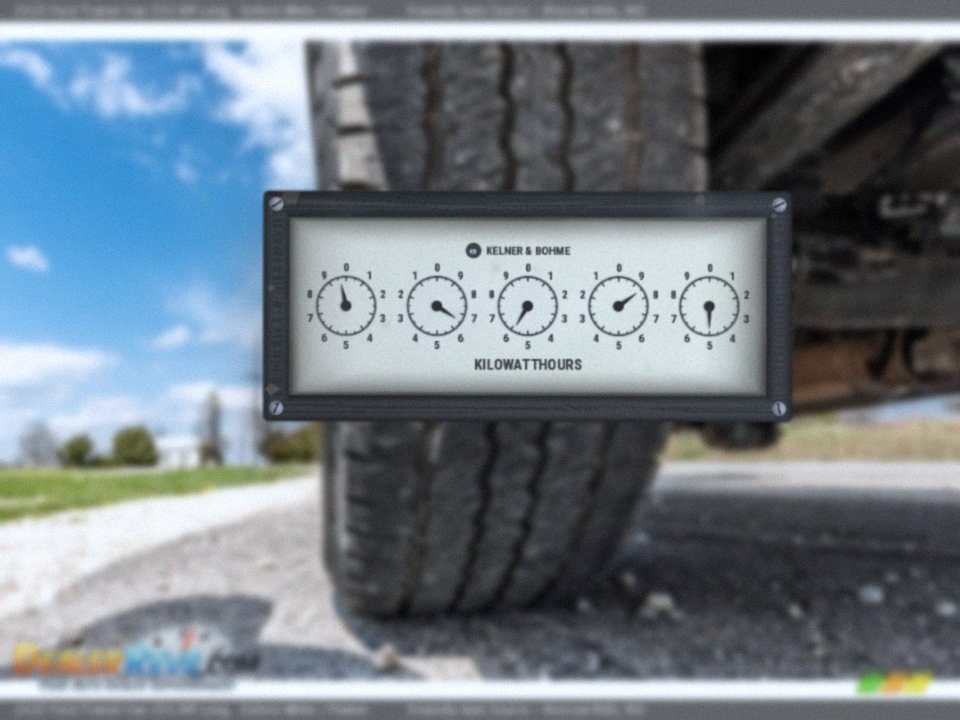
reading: 96585 (kWh)
